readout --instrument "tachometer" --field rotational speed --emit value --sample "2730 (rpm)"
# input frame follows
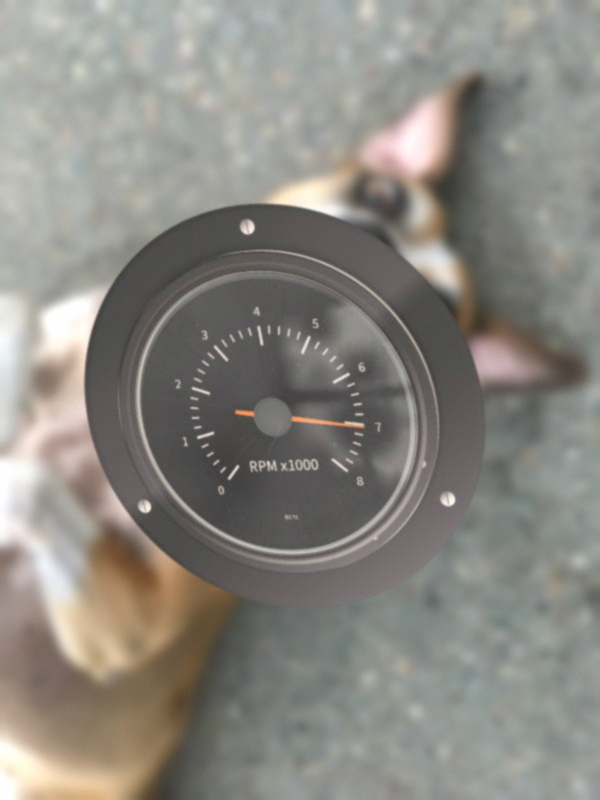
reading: 7000 (rpm)
